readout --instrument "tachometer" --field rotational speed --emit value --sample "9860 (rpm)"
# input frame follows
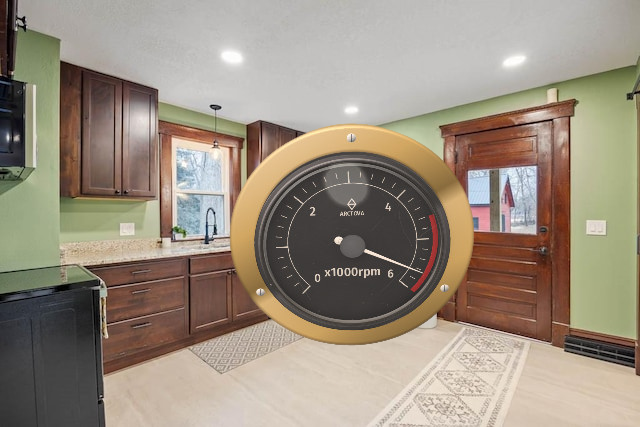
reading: 5600 (rpm)
